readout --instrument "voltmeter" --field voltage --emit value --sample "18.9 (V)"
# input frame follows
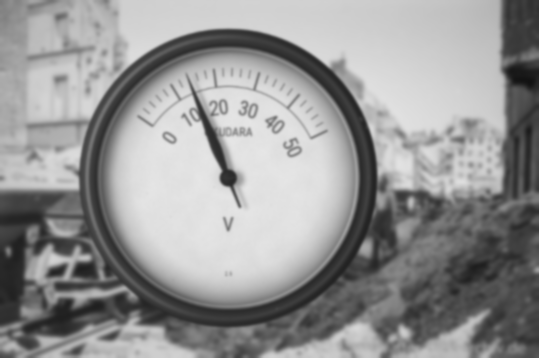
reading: 14 (V)
